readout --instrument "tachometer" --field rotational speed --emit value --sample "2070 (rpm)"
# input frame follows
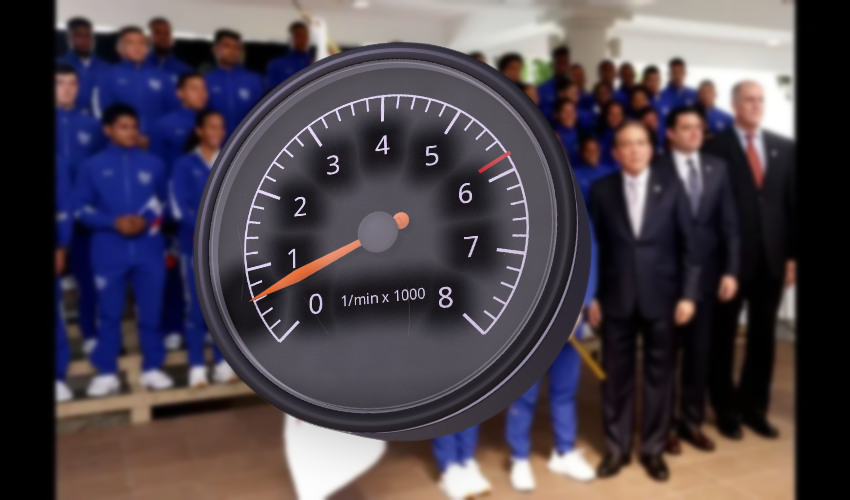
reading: 600 (rpm)
